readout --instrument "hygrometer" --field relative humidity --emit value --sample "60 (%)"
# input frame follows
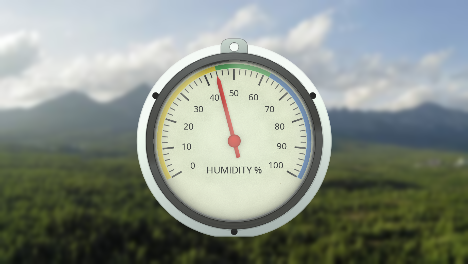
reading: 44 (%)
